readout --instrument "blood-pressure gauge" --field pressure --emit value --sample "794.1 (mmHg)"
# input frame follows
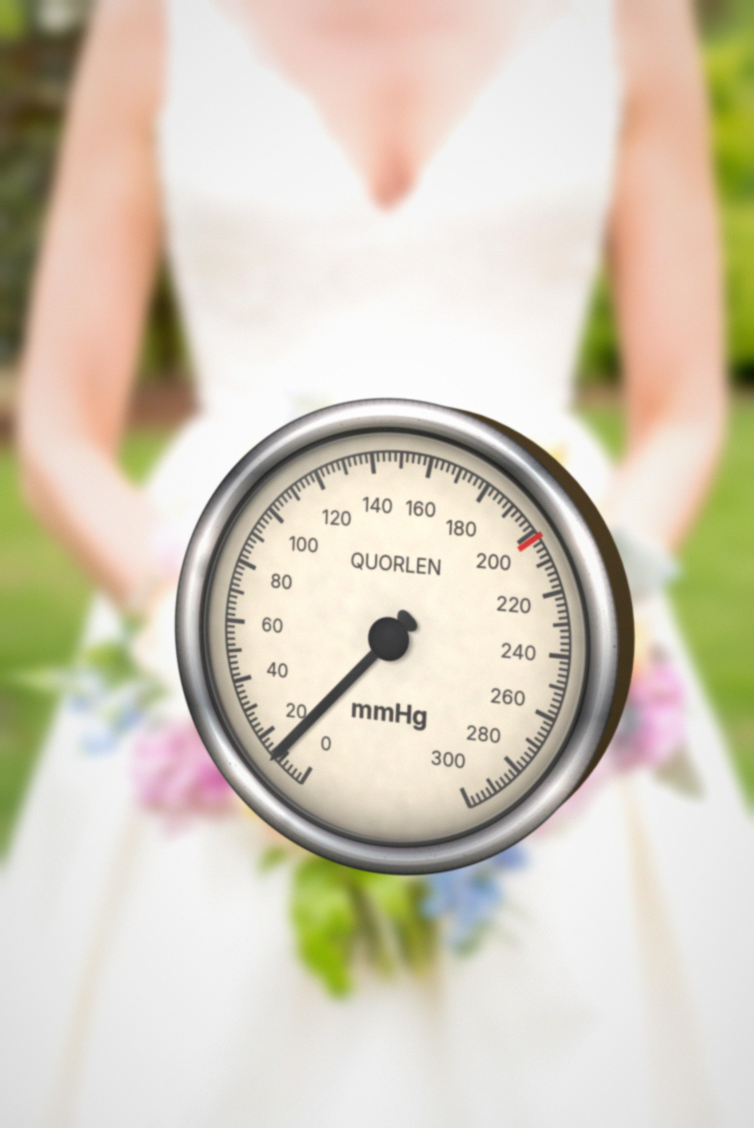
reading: 12 (mmHg)
